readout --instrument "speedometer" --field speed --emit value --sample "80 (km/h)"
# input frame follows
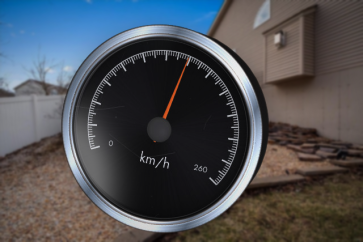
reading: 140 (km/h)
